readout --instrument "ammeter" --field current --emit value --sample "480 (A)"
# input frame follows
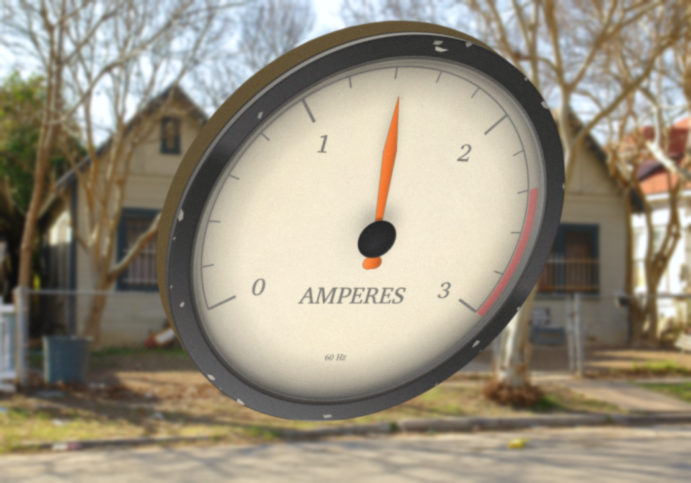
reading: 1.4 (A)
